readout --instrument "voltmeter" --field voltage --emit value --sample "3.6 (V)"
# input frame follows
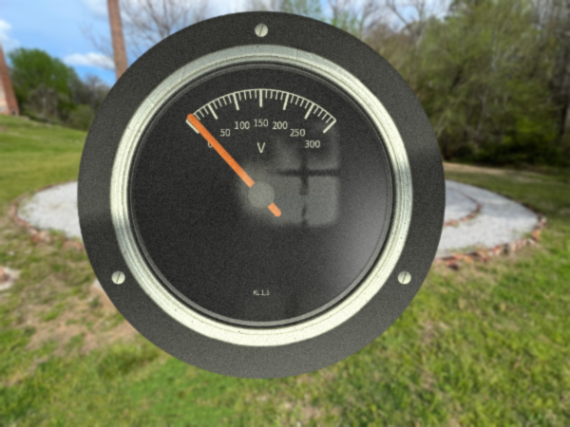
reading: 10 (V)
